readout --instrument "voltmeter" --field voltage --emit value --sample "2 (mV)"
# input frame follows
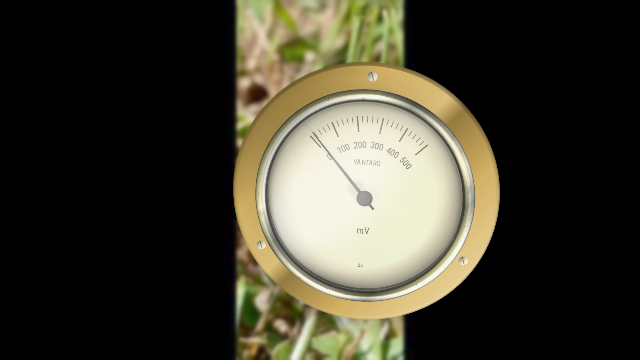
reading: 20 (mV)
